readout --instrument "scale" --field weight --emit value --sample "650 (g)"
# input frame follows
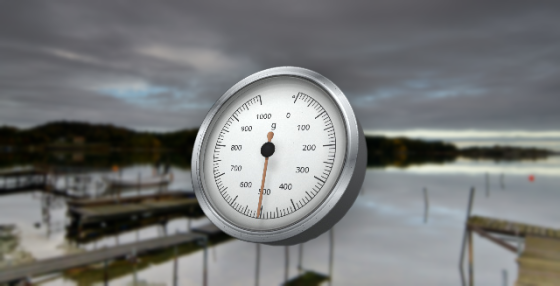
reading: 500 (g)
